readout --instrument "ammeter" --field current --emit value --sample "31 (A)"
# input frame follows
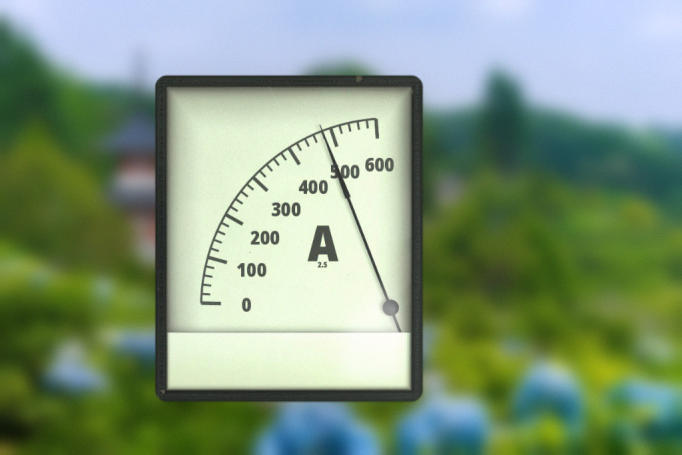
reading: 480 (A)
